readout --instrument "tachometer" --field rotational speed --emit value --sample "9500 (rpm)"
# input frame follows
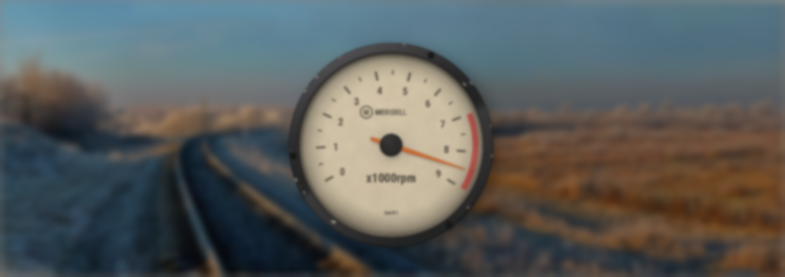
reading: 8500 (rpm)
